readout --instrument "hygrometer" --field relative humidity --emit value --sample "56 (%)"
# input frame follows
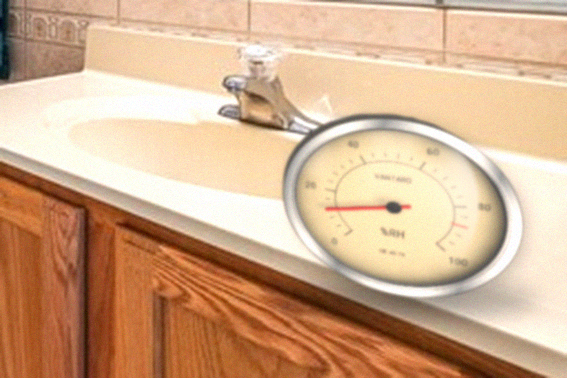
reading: 12 (%)
